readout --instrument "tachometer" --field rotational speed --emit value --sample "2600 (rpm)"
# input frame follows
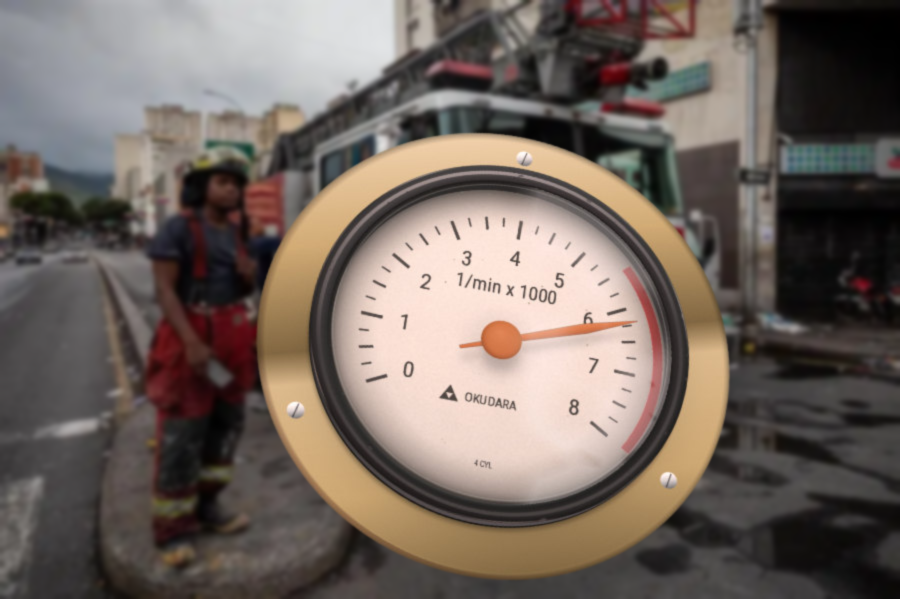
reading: 6250 (rpm)
